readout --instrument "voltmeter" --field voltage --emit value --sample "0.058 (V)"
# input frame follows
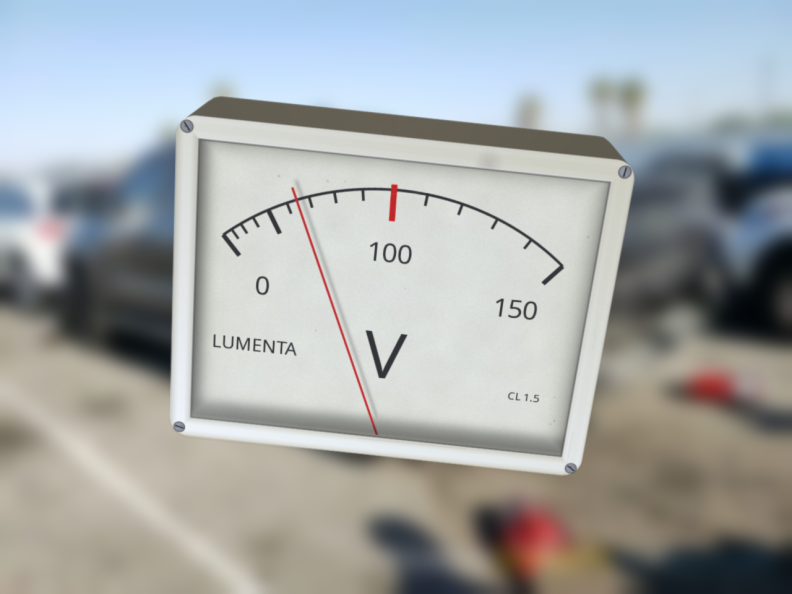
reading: 65 (V)
